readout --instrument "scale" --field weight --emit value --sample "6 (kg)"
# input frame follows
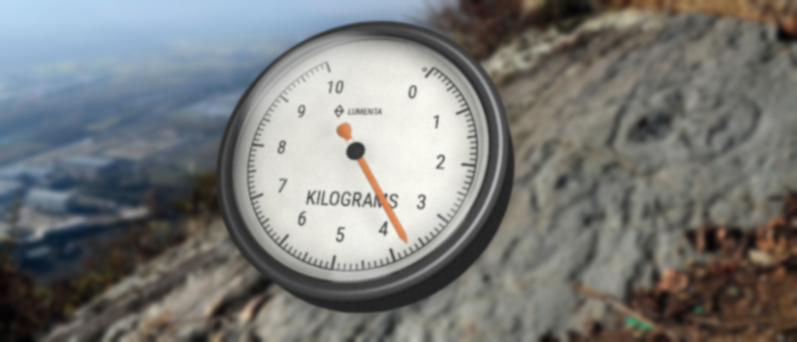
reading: 3.7 (kg)
